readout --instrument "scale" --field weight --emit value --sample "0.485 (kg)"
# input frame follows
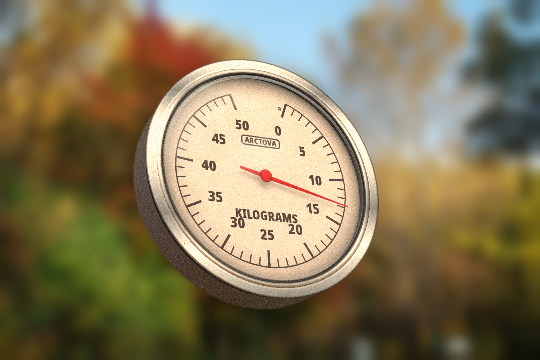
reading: 13 (kg)
